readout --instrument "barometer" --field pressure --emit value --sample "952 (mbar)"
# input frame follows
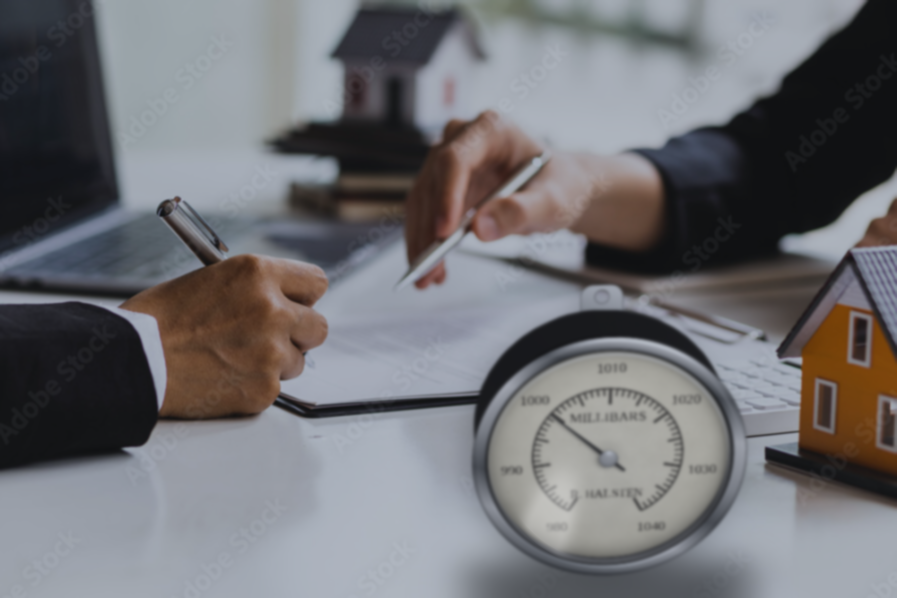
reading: 1000 (mbar)
